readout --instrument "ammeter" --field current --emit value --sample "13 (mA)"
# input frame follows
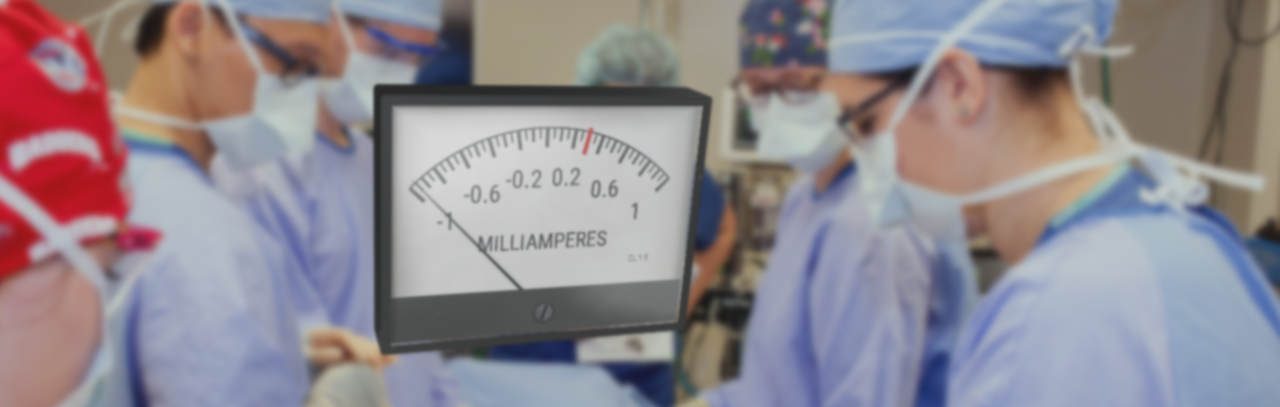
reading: -0.95 (mA)
